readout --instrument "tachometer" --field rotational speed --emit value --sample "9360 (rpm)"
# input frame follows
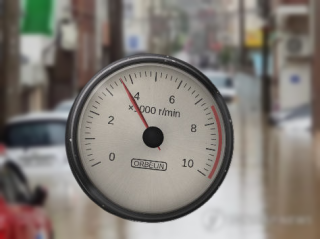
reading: 3600 (rpm)
